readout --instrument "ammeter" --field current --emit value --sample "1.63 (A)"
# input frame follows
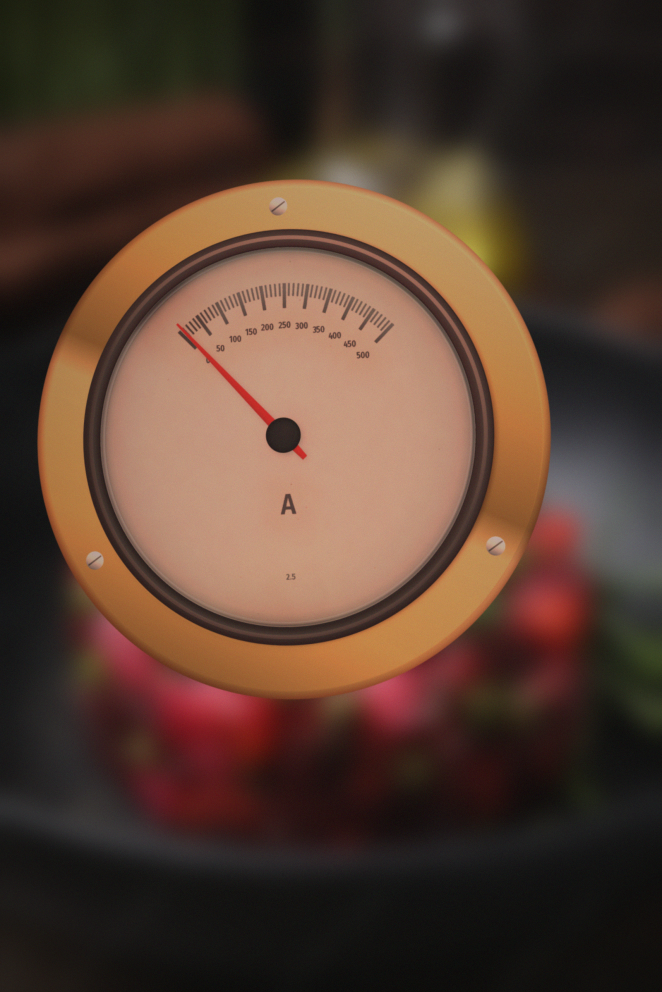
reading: 10 (A)
